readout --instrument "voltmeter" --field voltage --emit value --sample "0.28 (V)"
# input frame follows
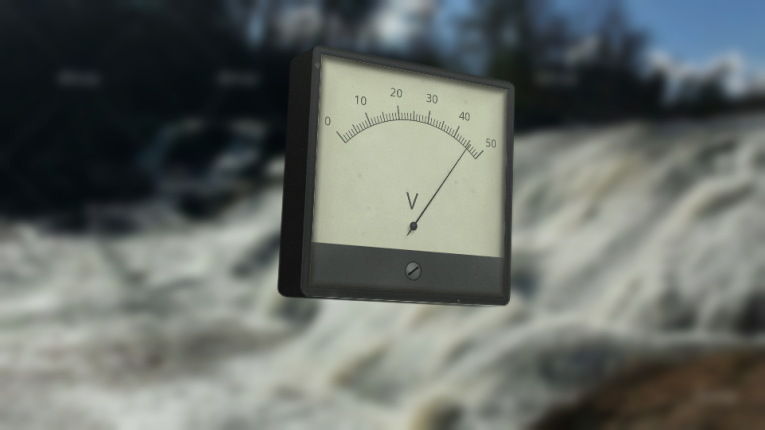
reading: 45 (V)
